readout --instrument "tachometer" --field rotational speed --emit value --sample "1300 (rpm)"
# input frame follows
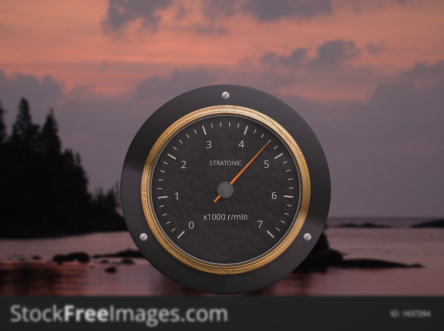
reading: 4600 (rpm)
